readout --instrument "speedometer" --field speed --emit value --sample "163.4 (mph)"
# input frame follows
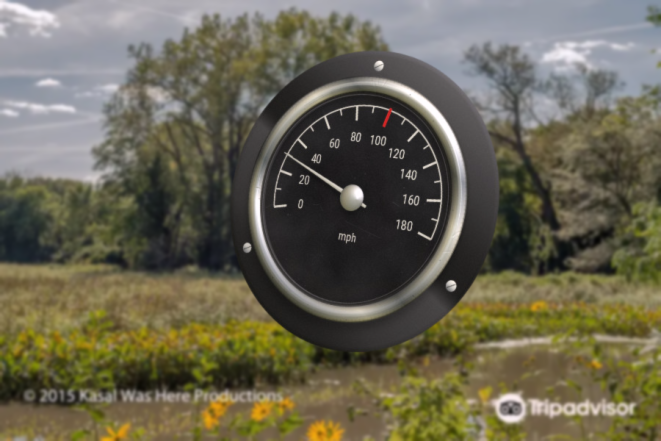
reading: 30 (mph)
